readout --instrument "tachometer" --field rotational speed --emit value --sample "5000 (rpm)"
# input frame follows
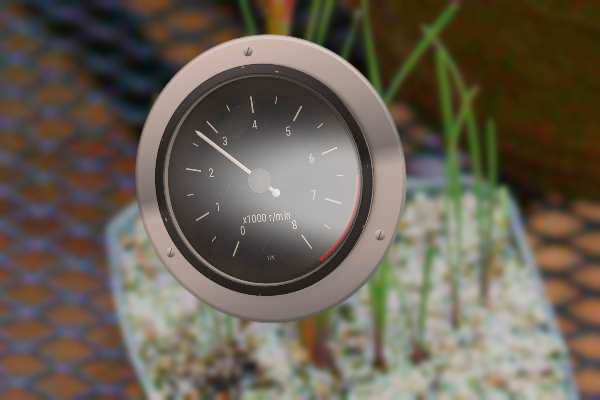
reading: 2750 (rpm)
